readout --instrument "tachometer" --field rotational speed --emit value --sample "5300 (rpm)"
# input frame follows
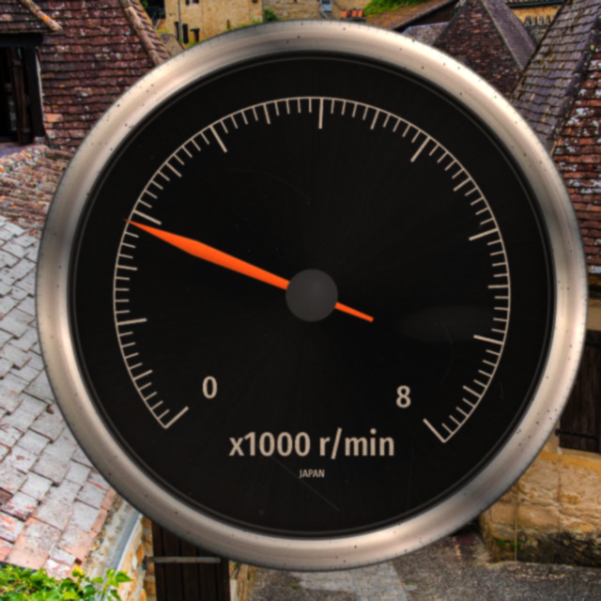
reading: 1900 (rpm)
